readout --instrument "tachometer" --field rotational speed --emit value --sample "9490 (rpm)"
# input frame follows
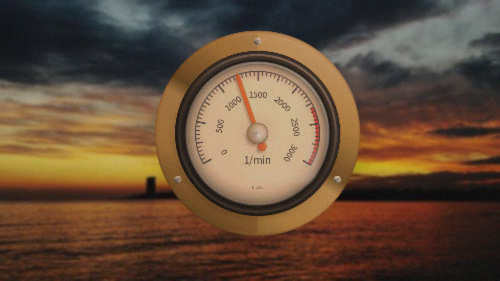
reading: 1250 (rpm)
